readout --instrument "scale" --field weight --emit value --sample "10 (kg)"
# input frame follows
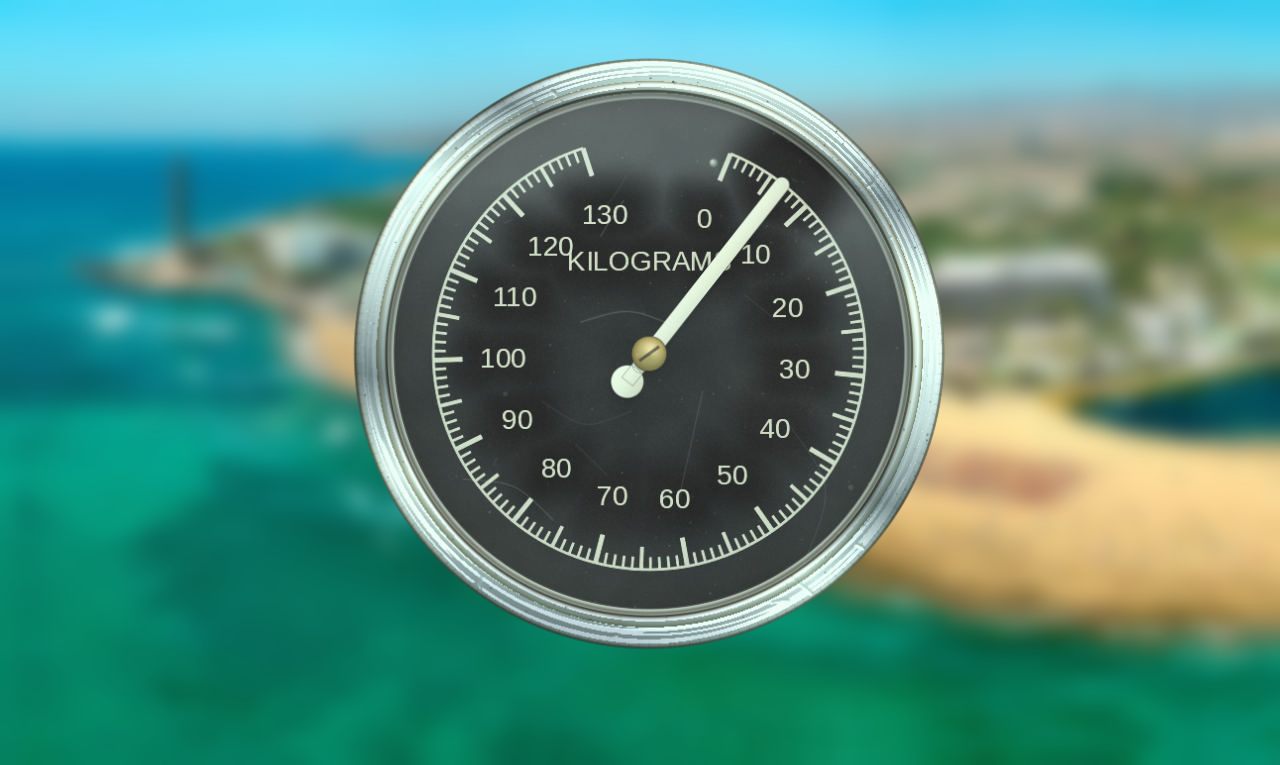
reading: 6.5 (kg)
